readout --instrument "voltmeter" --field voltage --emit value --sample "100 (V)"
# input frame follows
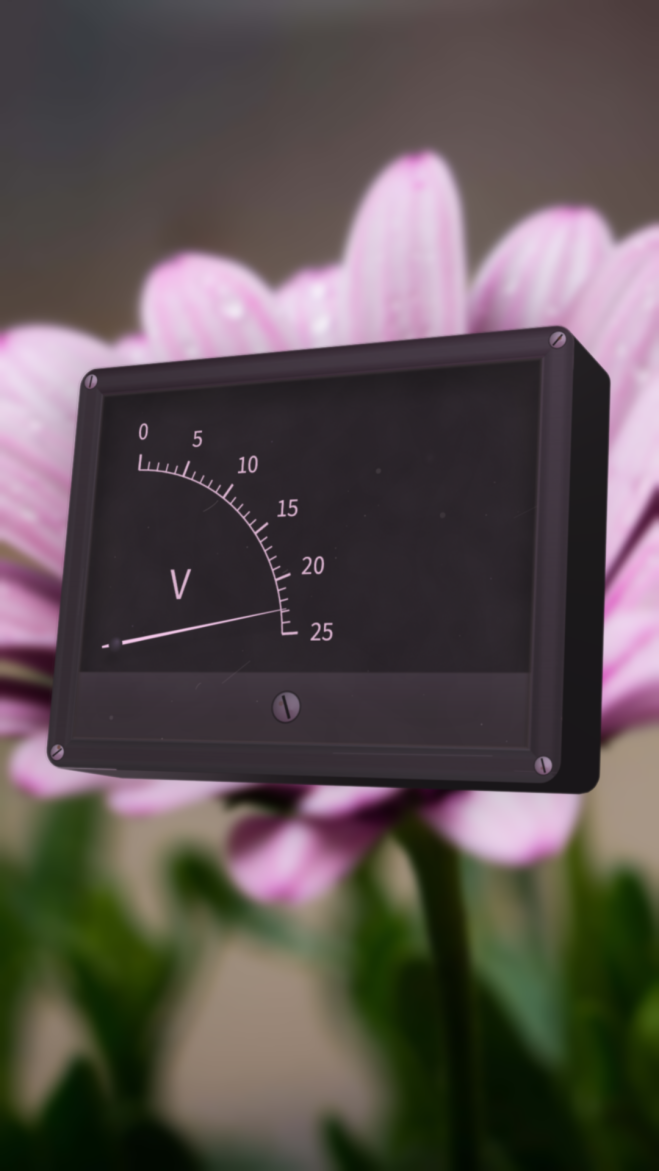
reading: 23 (V)
